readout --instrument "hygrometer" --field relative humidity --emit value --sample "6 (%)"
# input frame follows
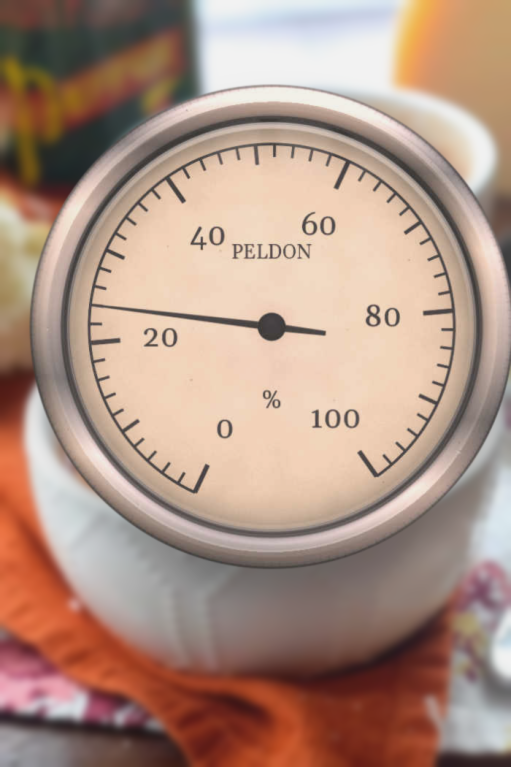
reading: 24 (%)
